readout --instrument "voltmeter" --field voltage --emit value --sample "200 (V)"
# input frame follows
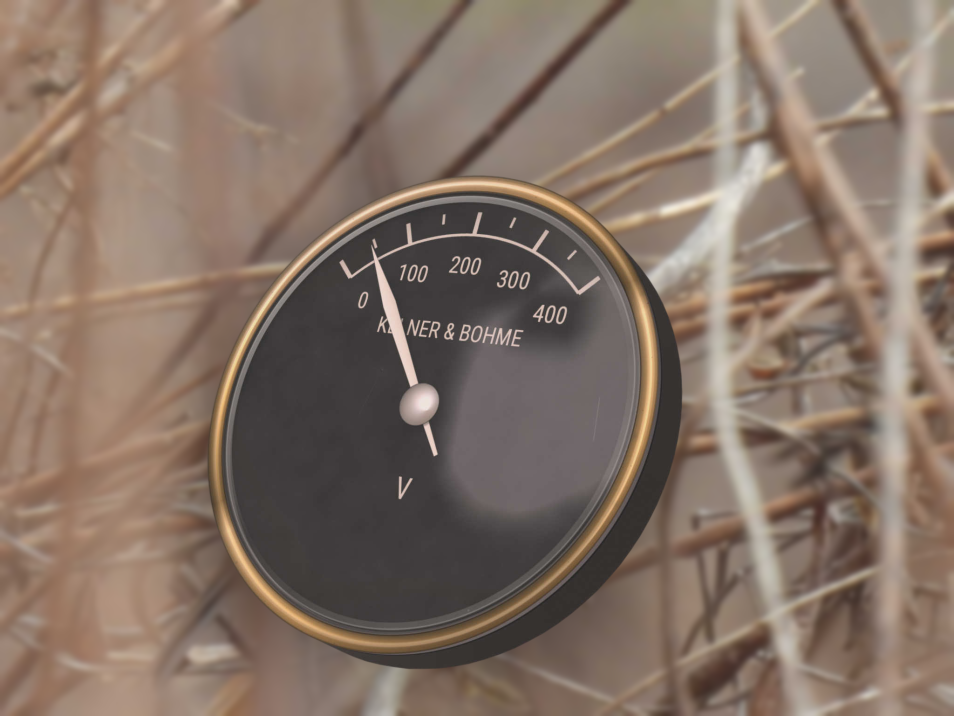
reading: 50 (V)
